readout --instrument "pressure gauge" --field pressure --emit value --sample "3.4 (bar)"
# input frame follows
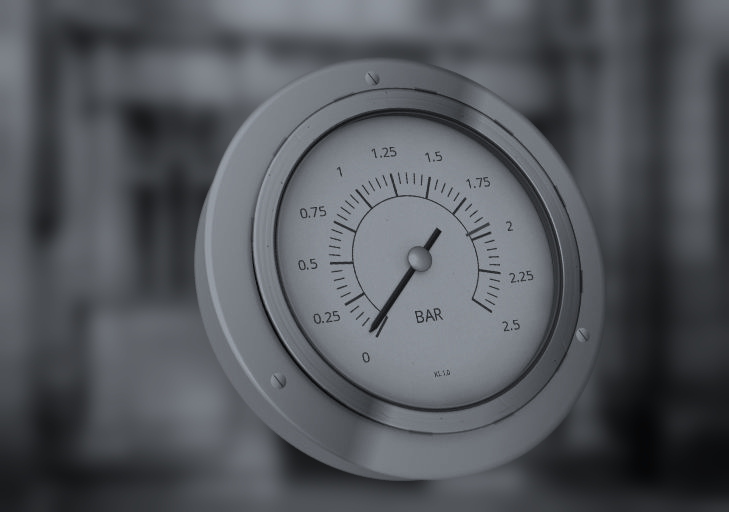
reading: 0.05 (bar)
